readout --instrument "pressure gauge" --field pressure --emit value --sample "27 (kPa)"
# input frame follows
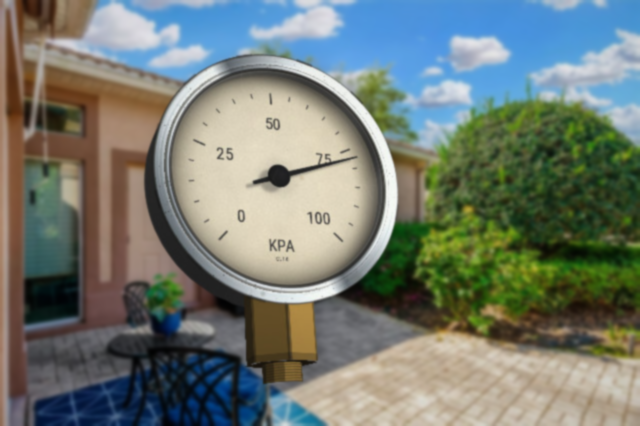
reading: 77.5 (kPa)
